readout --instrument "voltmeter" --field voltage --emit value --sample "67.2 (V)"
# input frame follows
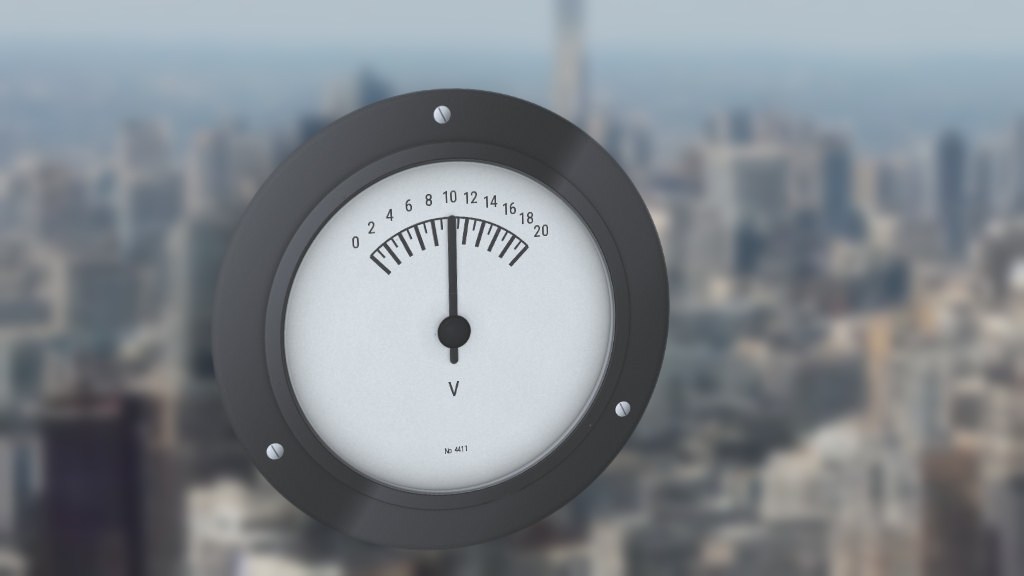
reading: 10 (V)
